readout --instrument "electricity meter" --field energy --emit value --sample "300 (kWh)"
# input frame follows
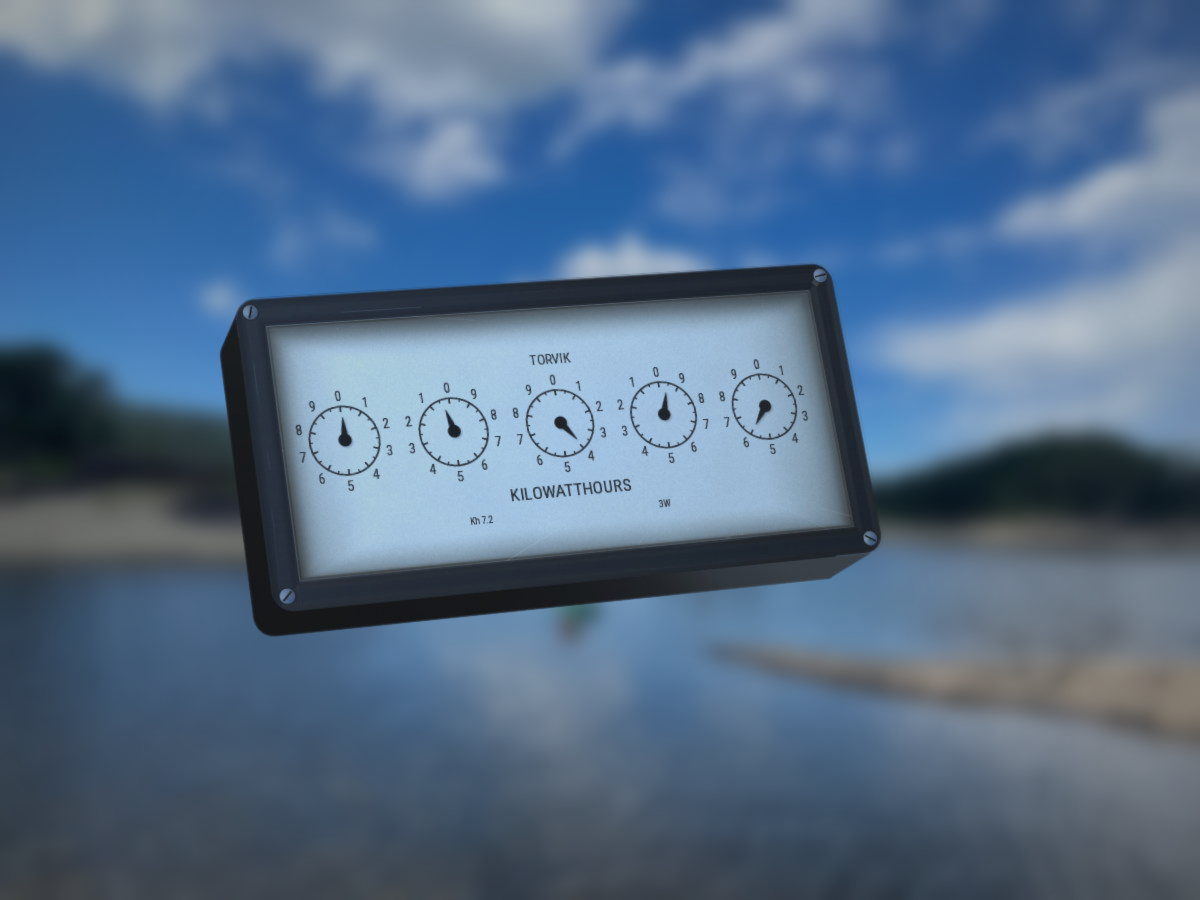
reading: 396 (kWh)
